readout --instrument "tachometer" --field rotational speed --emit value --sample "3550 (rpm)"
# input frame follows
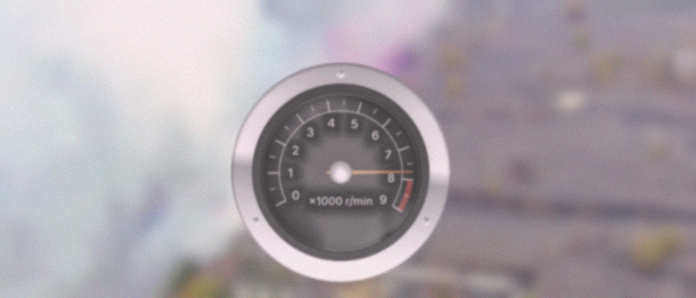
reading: 7750 (rpm)
